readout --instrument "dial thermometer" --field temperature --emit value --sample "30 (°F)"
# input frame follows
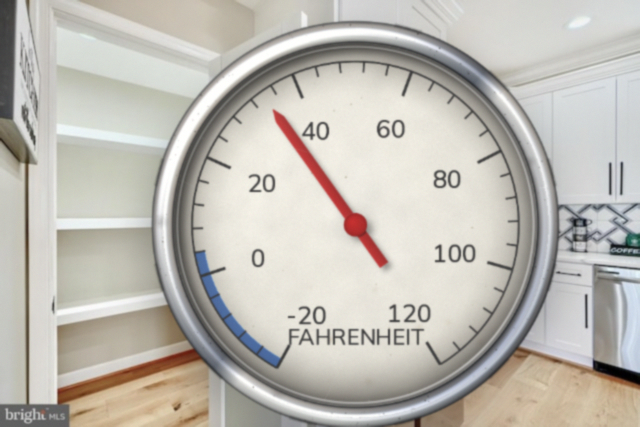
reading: 34 (°F)
